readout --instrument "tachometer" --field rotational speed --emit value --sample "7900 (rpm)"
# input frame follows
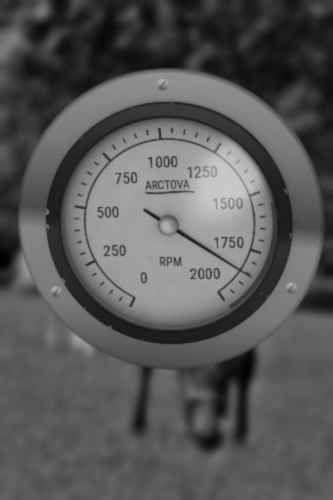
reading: 1850 (rpm)
